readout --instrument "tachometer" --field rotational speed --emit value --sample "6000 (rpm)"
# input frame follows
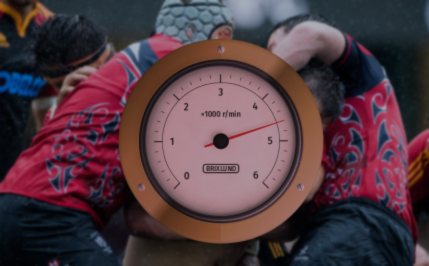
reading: 4600 (rpm)
